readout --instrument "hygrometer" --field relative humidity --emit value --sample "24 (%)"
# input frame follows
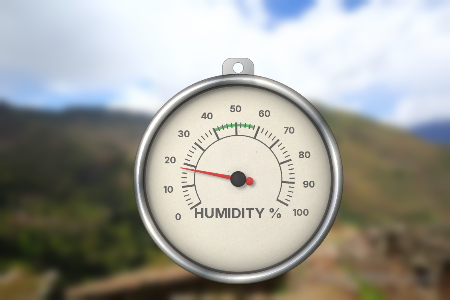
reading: 18 (%)
